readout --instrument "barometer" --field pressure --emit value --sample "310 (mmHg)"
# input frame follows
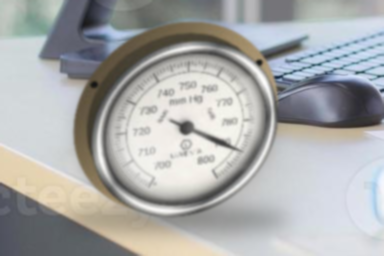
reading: 790 (mmHg)
